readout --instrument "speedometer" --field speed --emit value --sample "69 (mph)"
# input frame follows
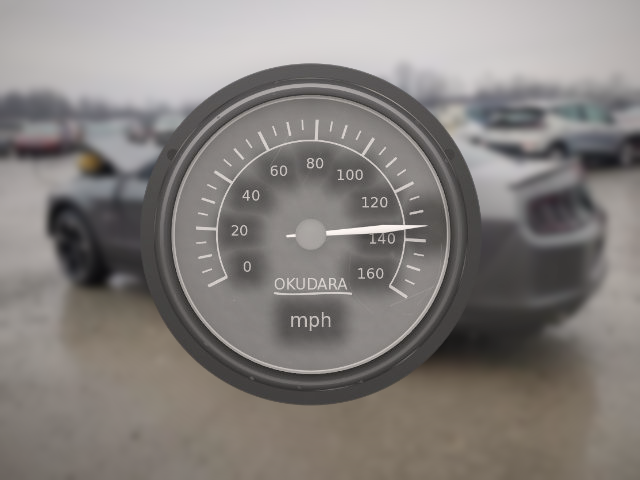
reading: 135 (mph)
